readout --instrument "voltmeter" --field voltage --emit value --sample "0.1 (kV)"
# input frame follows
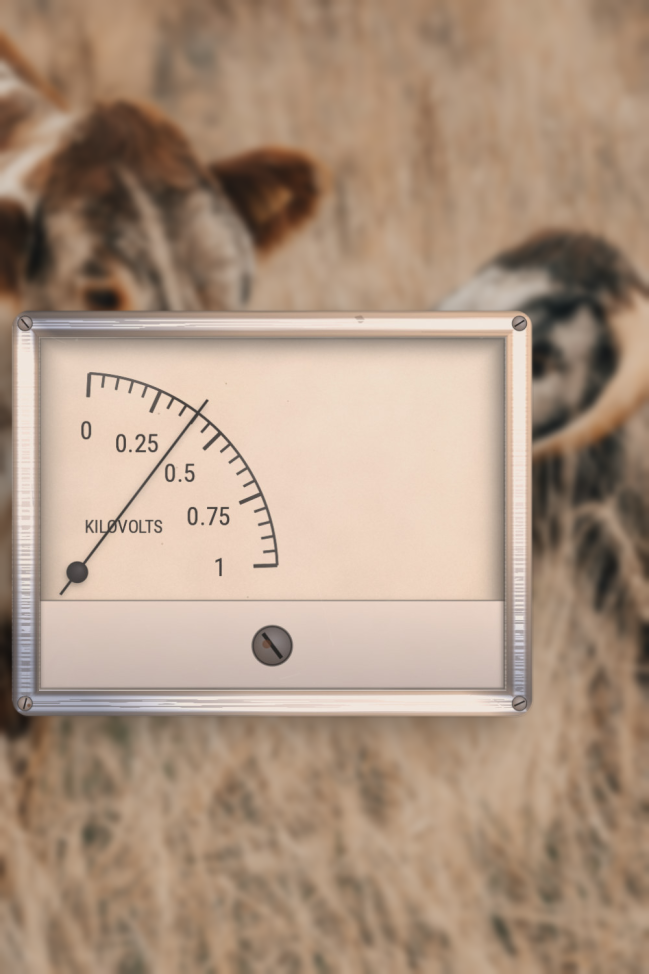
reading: 0.4 (kV)
